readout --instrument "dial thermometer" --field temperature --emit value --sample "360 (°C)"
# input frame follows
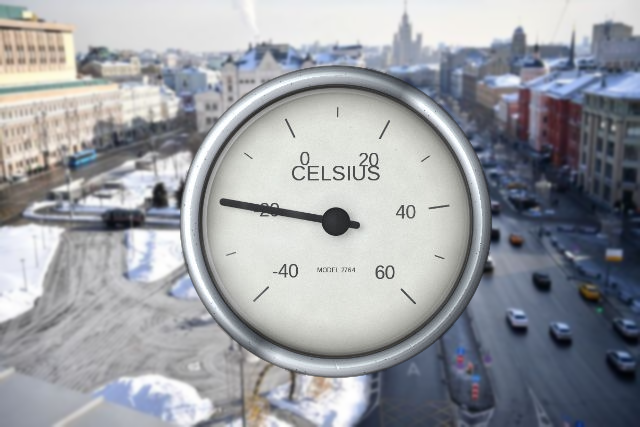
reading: -20 (°C)
